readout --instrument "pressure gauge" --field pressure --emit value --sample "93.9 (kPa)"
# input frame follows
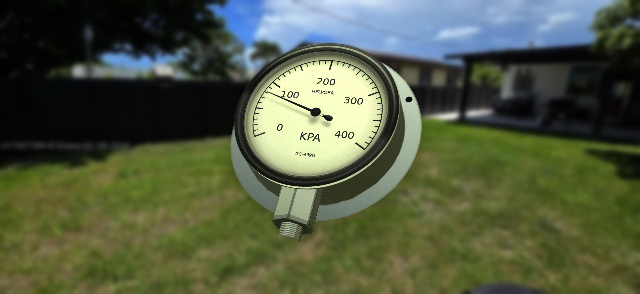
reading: 80 (kPa)
